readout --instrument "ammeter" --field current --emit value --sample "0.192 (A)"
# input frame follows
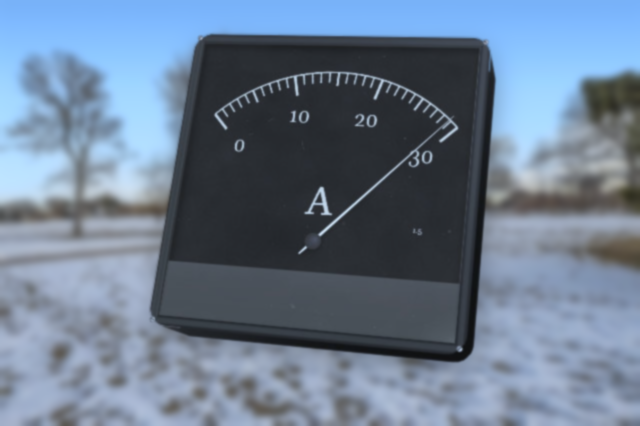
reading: 29 (A)
